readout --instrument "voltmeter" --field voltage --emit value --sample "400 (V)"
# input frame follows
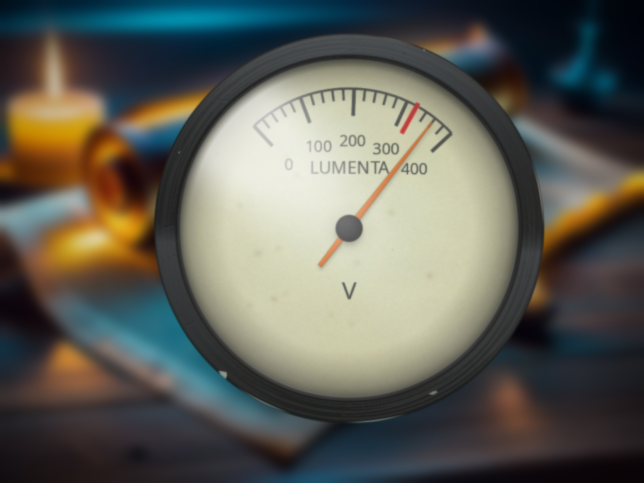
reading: 360 (V)
